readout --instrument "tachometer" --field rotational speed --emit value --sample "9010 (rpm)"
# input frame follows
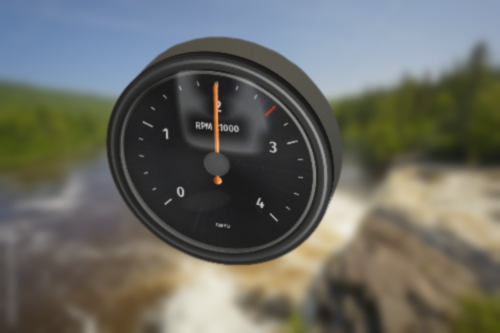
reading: 2000 (rpm)
